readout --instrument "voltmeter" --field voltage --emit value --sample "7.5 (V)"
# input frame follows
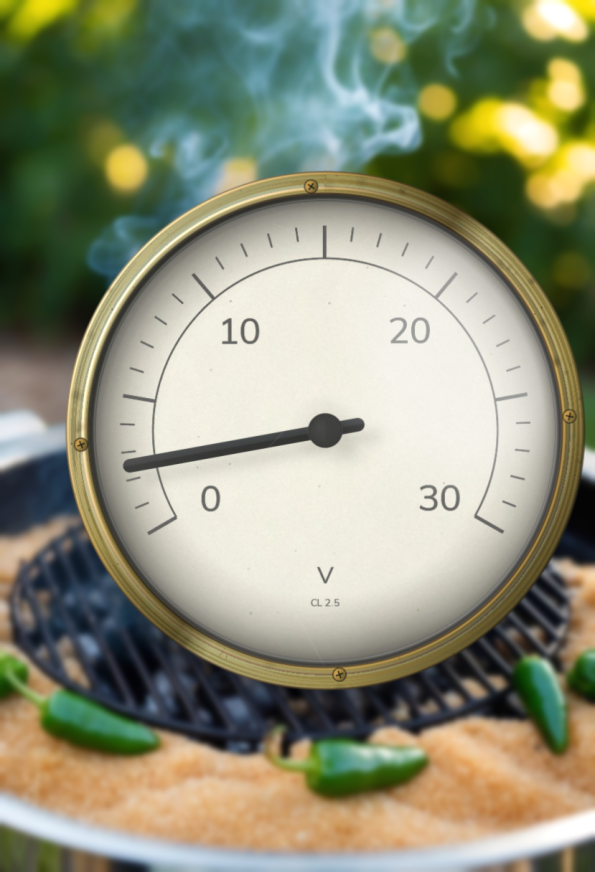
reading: 2.5 (V)
